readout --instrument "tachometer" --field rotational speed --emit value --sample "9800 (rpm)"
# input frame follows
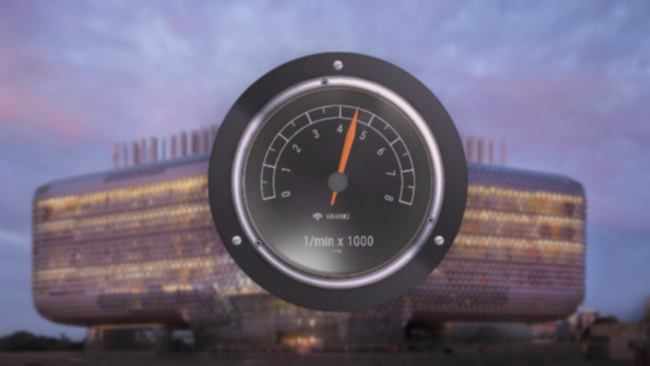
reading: 4500 (rpm)
